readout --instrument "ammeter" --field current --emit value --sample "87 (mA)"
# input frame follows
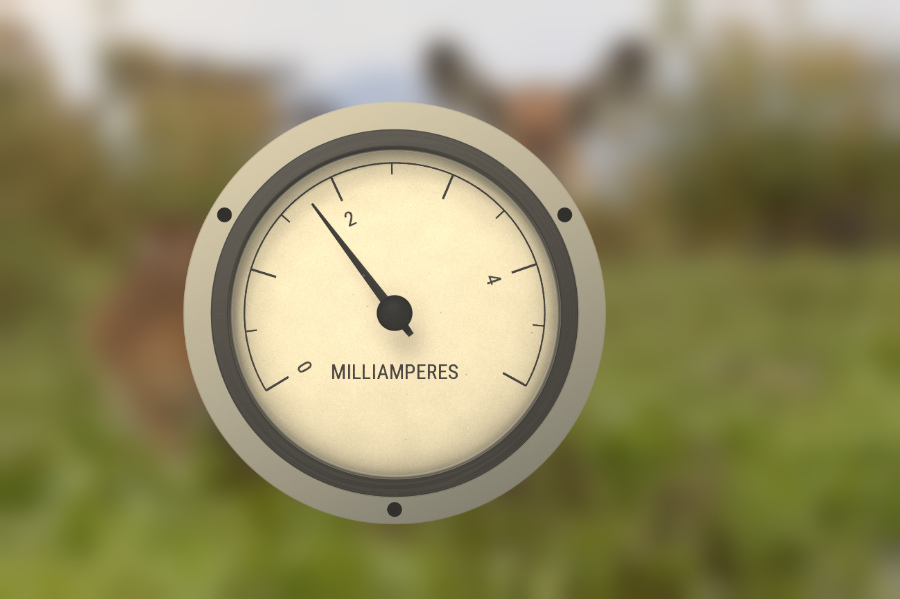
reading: 1.75 (mA)
